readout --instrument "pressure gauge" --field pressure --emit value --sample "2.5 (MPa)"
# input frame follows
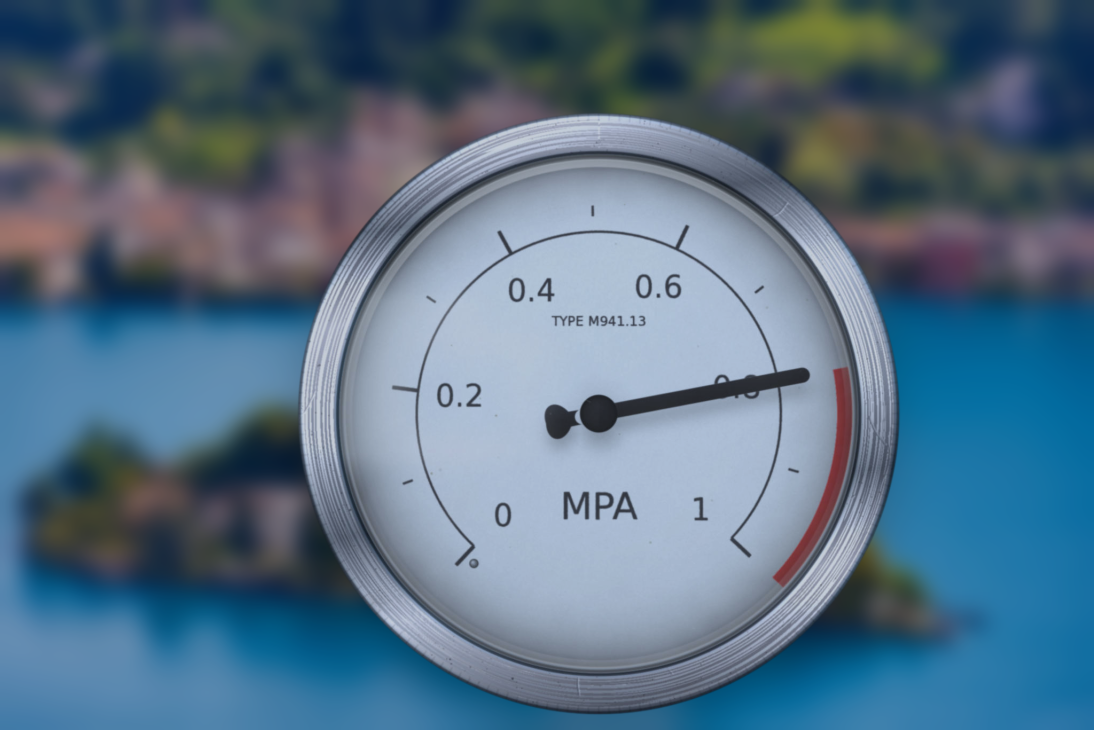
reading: 0.8 (MPa)
